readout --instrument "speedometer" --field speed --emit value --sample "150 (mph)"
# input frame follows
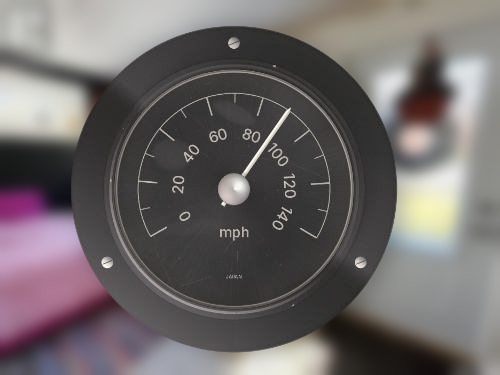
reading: 90 (mph)
